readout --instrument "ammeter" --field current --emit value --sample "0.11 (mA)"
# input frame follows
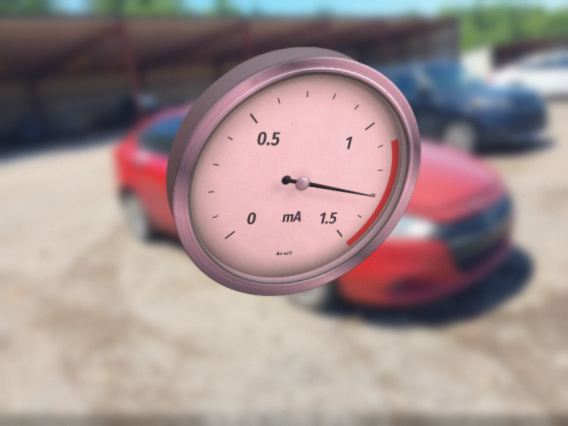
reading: 1.3 (mA)
